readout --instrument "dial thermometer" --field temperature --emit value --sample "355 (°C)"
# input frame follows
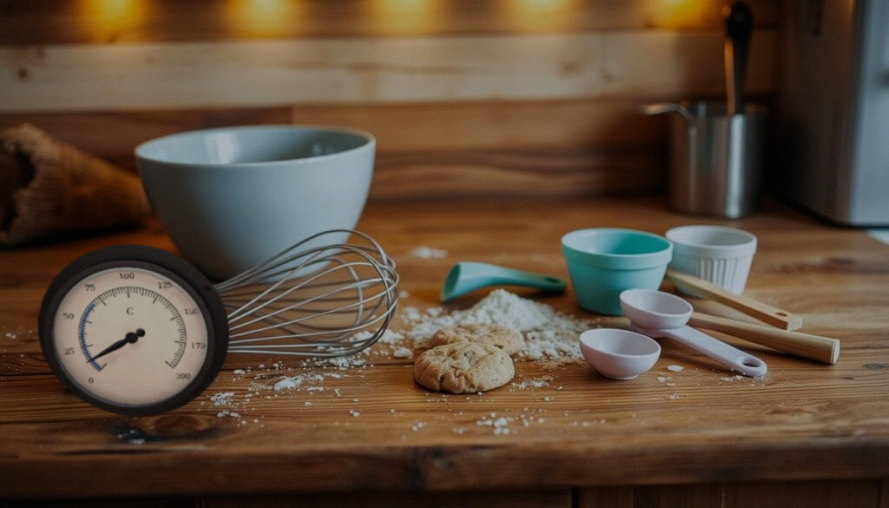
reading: 12.5 (°C)
